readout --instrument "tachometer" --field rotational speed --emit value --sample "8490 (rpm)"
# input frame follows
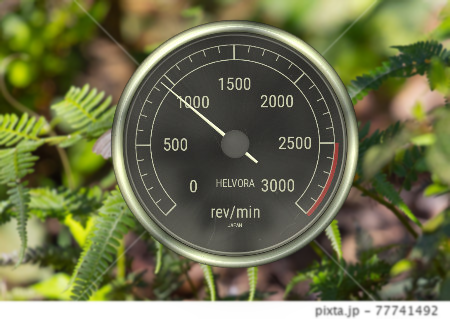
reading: 950 (rpm)
